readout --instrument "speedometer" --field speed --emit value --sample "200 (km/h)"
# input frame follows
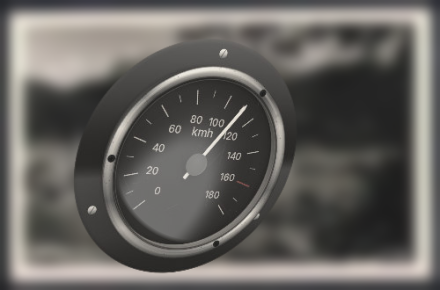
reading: 110 (km/h)
